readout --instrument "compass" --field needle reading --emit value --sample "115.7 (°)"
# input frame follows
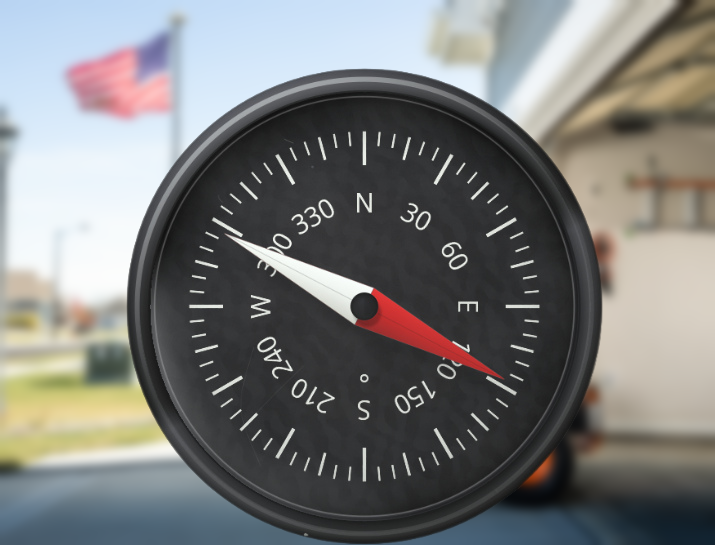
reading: 117.5 (°)
